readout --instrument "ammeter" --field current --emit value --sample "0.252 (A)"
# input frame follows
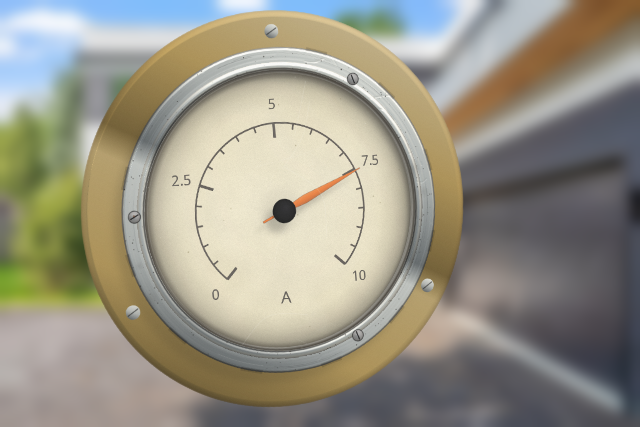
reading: 7.5 (A)
